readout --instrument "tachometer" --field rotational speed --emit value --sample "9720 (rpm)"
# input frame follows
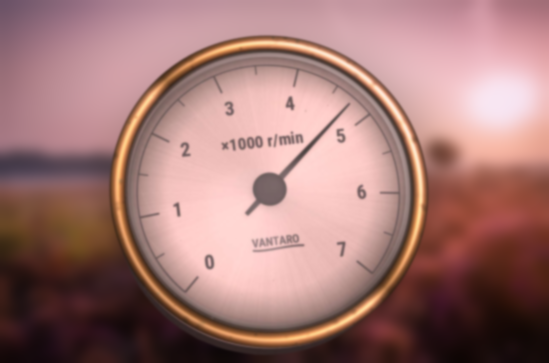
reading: 4750 (rpm)
